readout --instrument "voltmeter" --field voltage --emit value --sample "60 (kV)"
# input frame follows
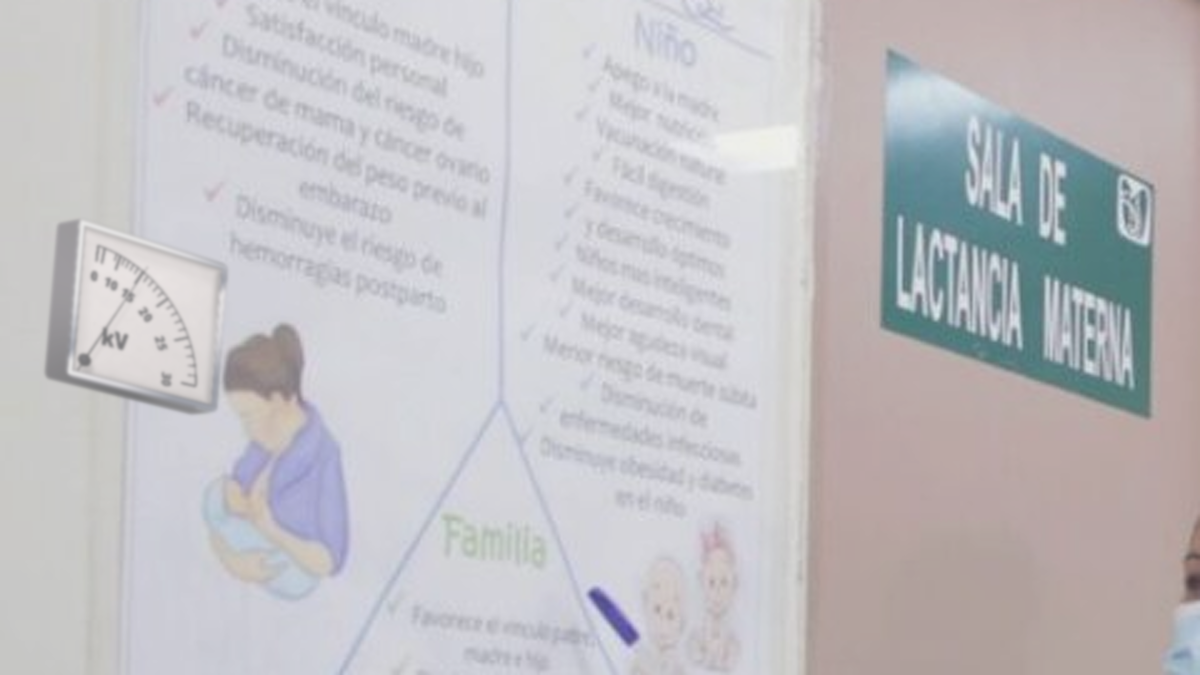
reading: 15 (kV)
